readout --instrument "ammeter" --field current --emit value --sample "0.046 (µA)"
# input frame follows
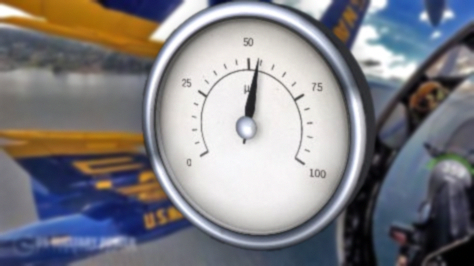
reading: 55 (µA)
